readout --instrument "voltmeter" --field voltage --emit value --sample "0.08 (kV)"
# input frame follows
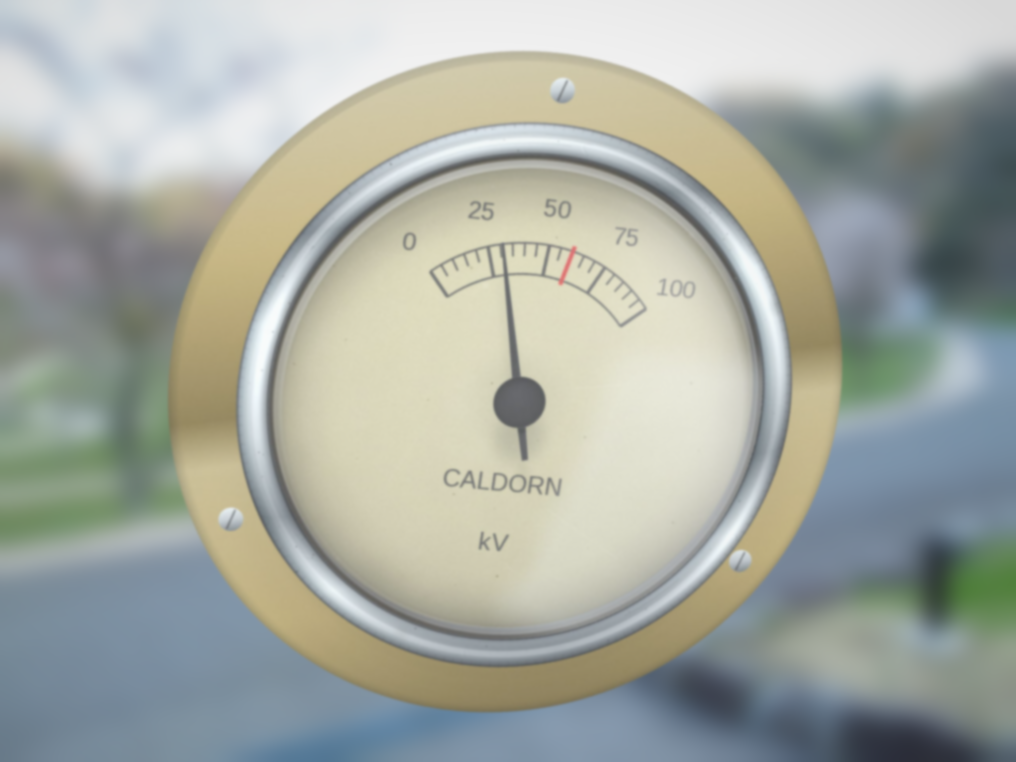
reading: 30 (kV)
